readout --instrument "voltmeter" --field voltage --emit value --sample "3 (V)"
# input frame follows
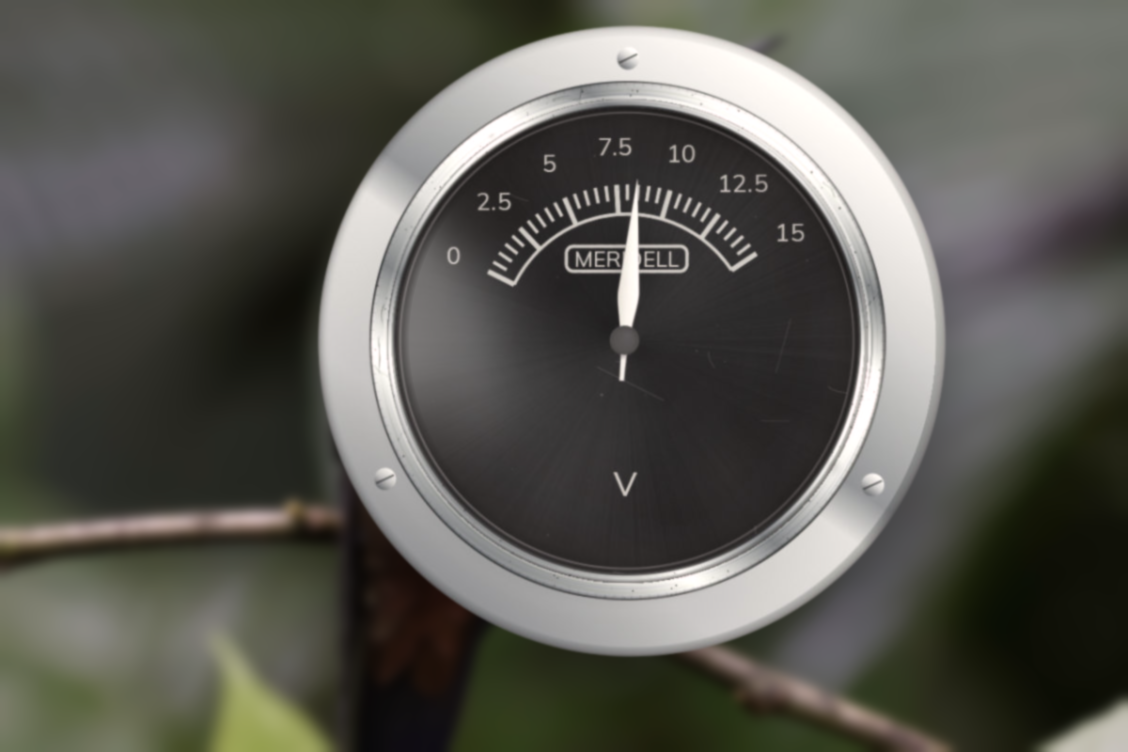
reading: 8.5 (V)
